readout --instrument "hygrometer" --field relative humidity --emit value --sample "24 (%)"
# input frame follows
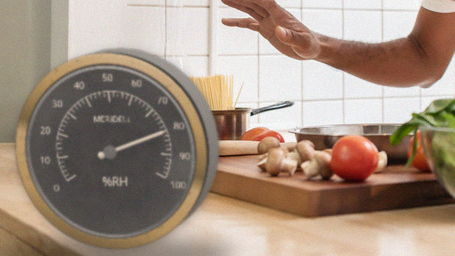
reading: 80 (%)
